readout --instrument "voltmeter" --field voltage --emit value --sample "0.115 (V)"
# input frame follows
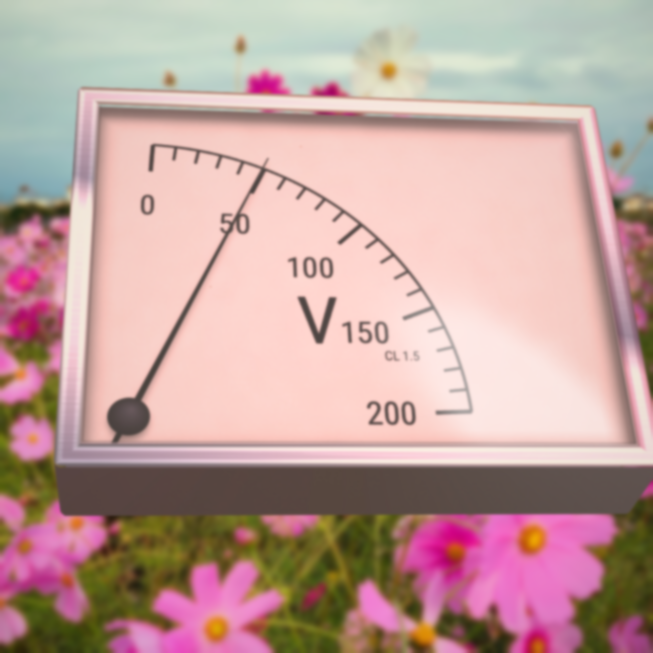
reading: 50 (V)
